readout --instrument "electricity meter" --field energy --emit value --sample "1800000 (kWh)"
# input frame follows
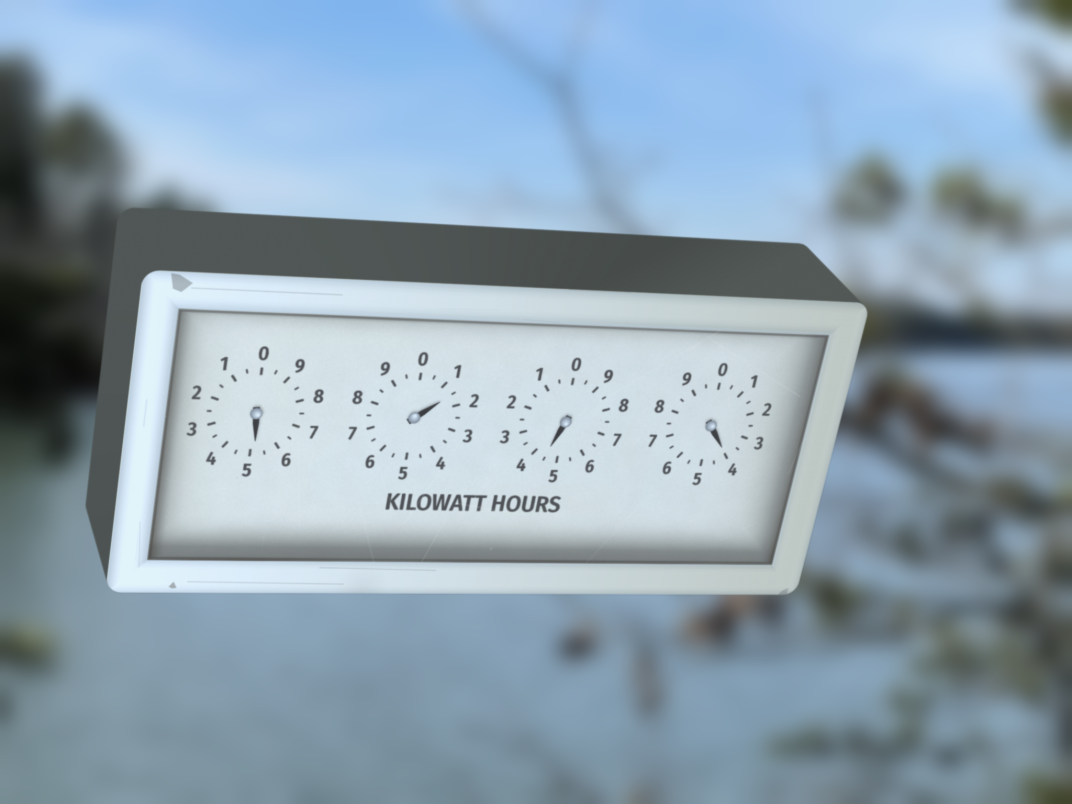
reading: 5144 (kWh)
